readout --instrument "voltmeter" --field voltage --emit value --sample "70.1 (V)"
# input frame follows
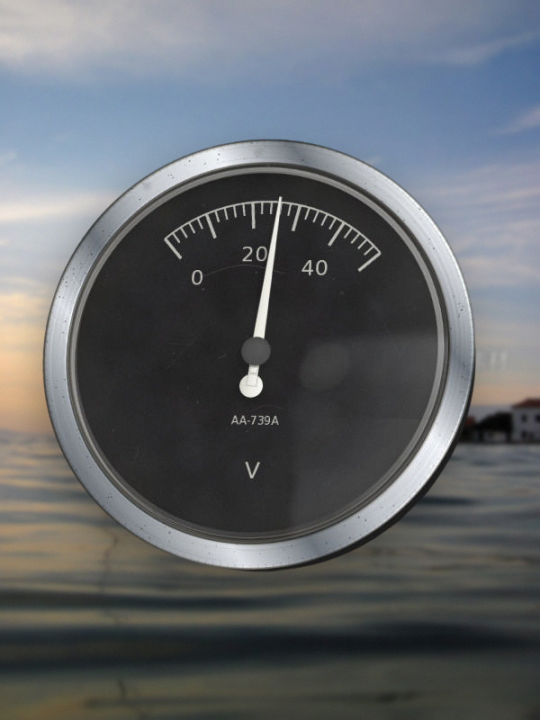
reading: 26 (V)
